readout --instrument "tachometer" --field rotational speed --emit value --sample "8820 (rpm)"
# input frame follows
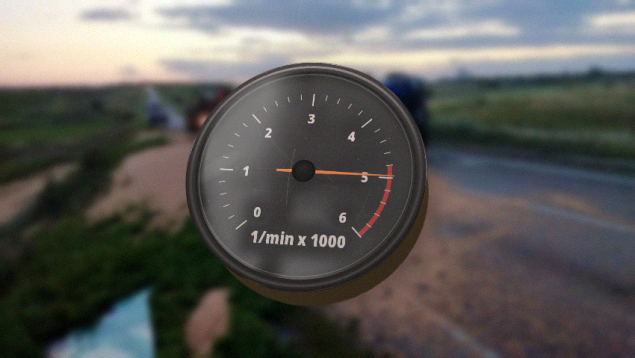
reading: 5000 (rpm)
